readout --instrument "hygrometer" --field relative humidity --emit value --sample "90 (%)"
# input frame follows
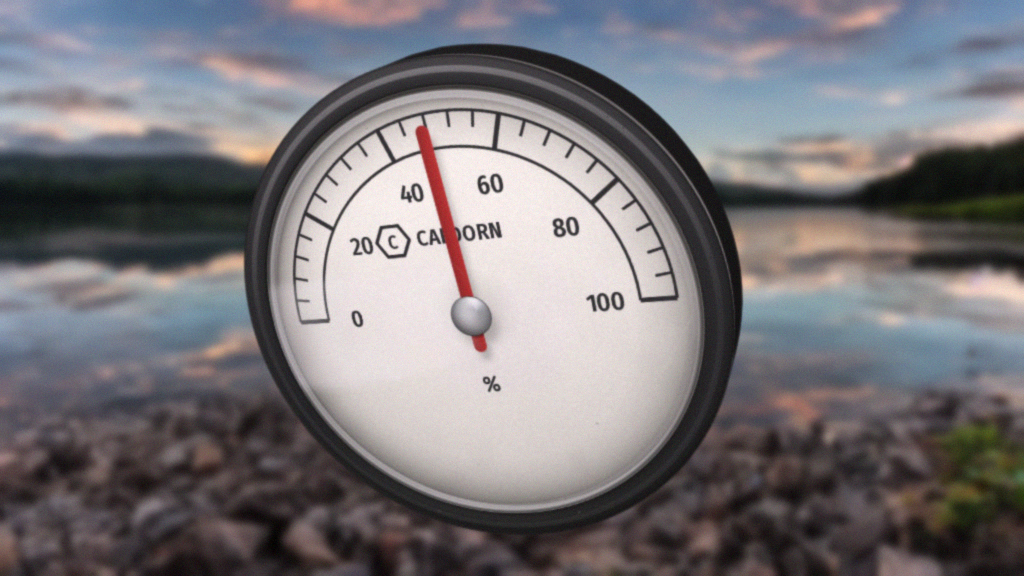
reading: 48 (%)
